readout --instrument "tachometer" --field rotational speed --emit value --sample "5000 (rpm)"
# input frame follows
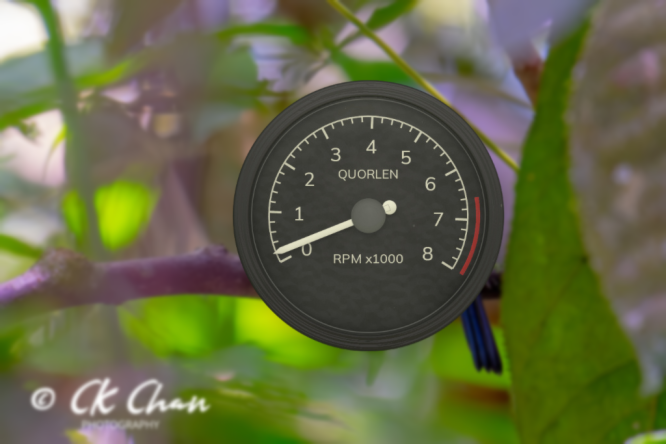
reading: 200 (rpm)
